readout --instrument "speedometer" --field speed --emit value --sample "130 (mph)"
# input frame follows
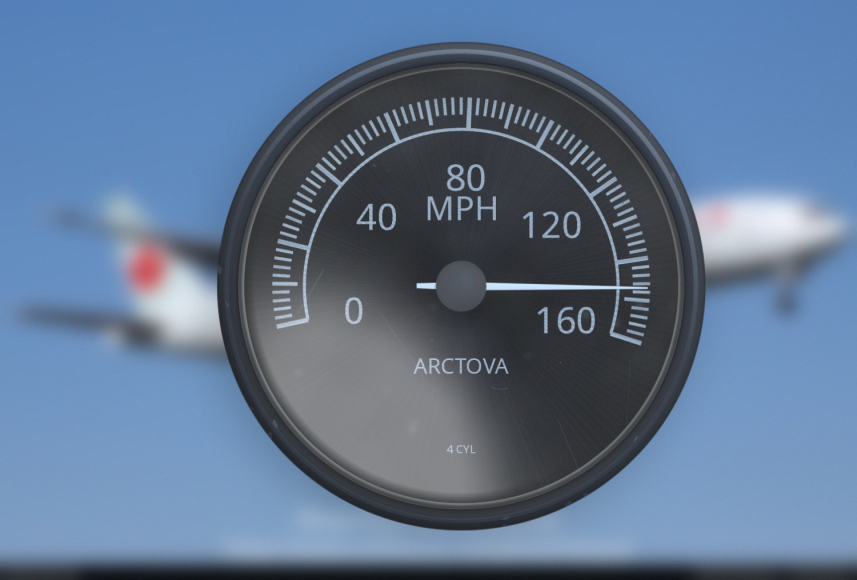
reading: 147 (mph)
